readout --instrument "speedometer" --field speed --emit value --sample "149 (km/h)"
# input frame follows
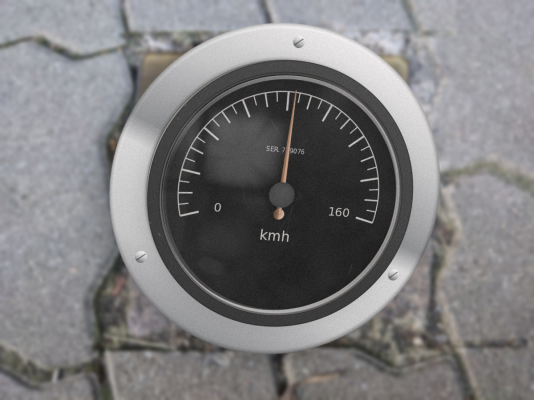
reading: 82.5 (km/h)
